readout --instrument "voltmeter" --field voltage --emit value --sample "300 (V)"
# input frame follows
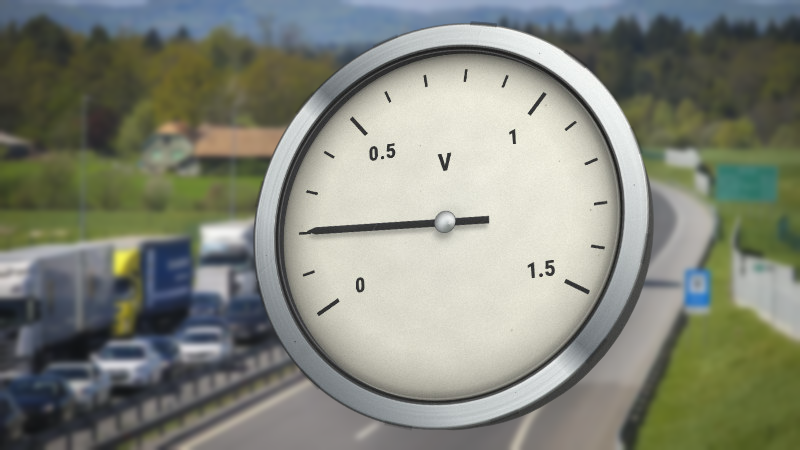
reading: 0.2 (V)
